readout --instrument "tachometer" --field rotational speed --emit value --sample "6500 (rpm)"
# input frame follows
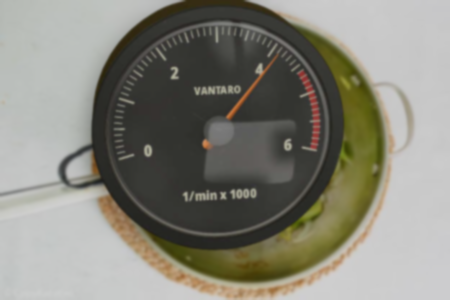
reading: 4100 (rpm)
